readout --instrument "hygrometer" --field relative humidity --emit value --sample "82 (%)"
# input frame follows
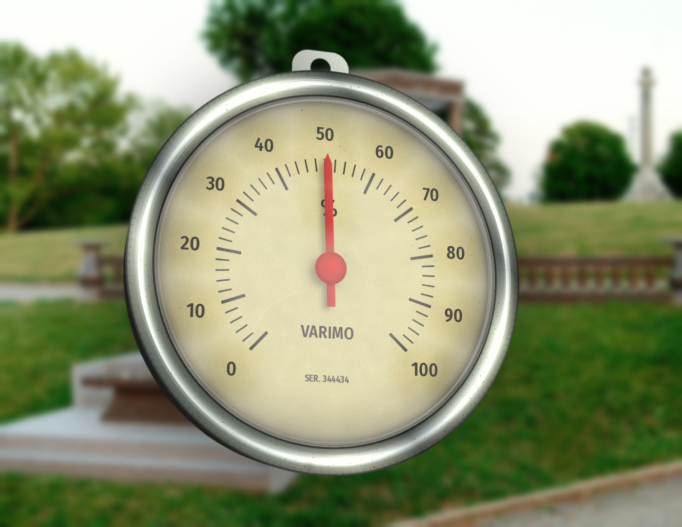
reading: 50 (%)
